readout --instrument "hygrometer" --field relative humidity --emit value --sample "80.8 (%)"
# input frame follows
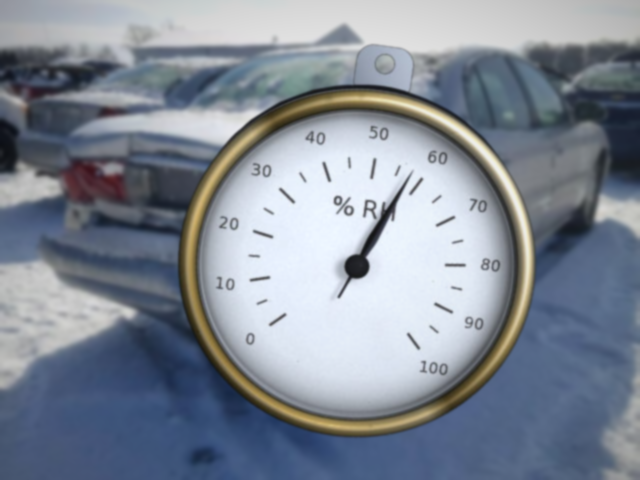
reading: 57.5 (%)
